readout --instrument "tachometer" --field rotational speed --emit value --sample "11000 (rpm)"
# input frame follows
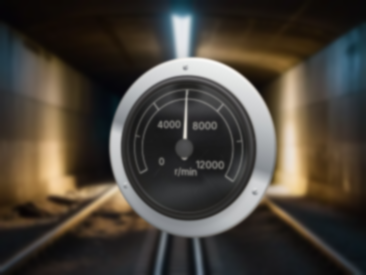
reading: 6000 (rpm)
